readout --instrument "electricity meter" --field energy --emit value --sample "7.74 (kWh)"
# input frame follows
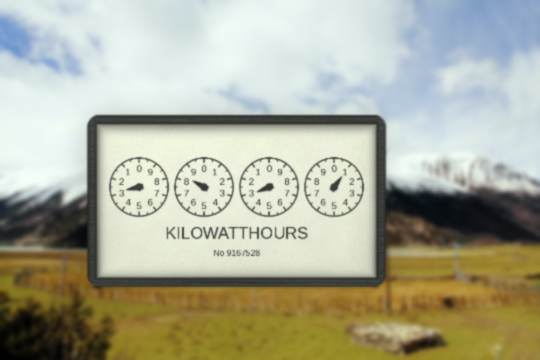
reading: 2831 (kWh)
